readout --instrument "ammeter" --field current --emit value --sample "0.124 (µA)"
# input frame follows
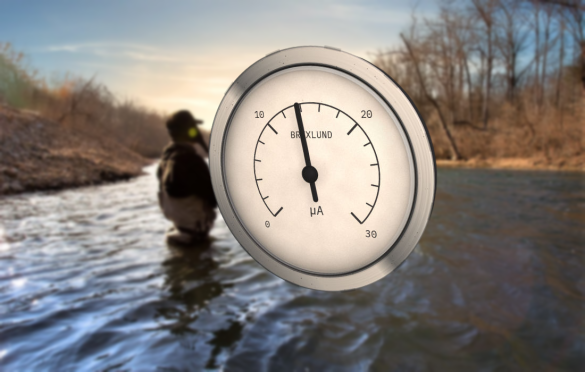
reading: 14 (µA)
